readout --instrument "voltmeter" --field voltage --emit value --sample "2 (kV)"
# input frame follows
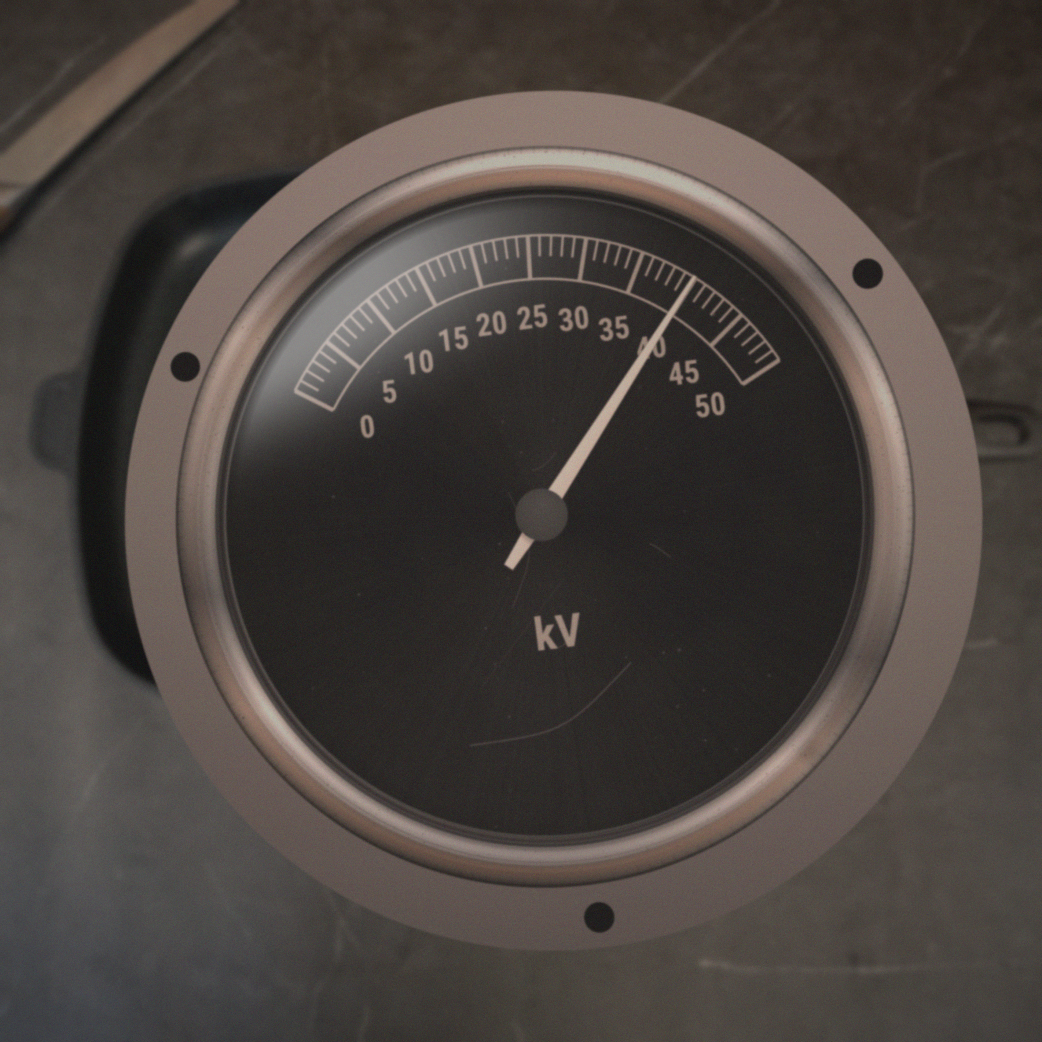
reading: 40 (kV)
